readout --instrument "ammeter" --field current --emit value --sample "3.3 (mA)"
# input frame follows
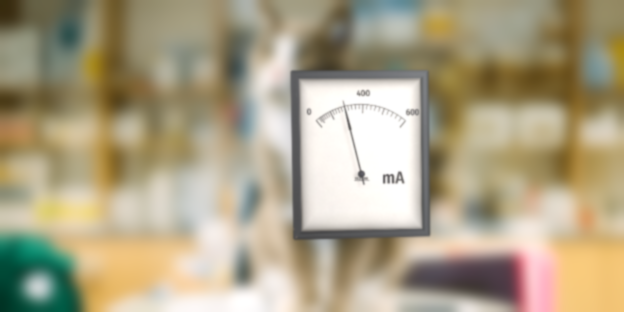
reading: 300 (mA)
